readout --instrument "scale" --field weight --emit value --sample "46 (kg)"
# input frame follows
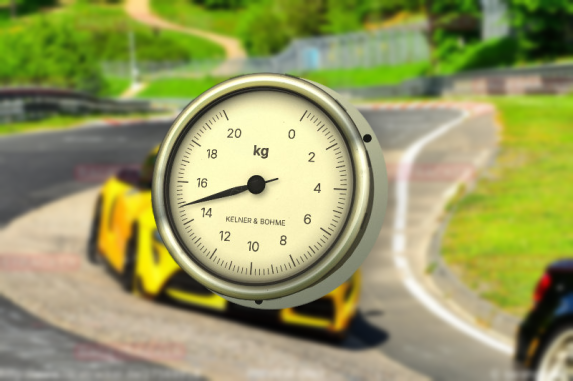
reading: 14.8 (kg)
